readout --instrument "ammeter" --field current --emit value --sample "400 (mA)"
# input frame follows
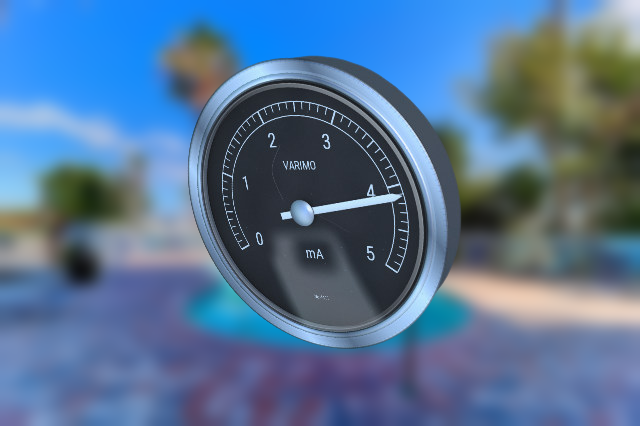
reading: 4.1 (mA)
